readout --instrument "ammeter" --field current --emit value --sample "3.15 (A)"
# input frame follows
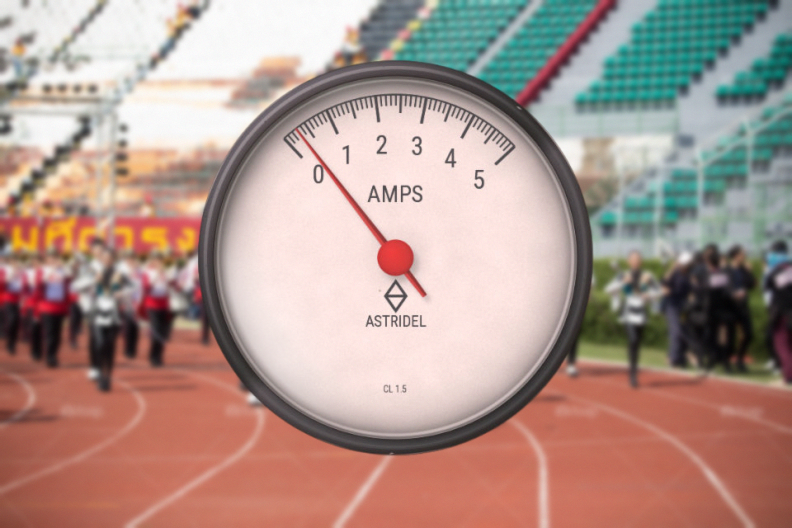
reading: 0.3 (A)
